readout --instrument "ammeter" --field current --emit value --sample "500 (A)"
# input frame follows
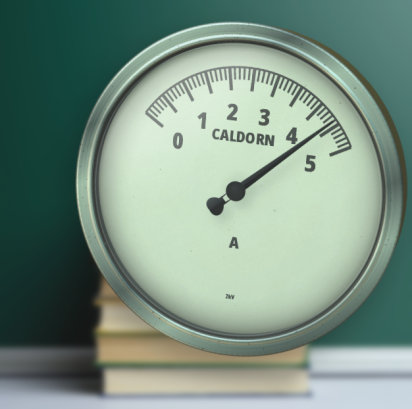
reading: 4.4 (A)
